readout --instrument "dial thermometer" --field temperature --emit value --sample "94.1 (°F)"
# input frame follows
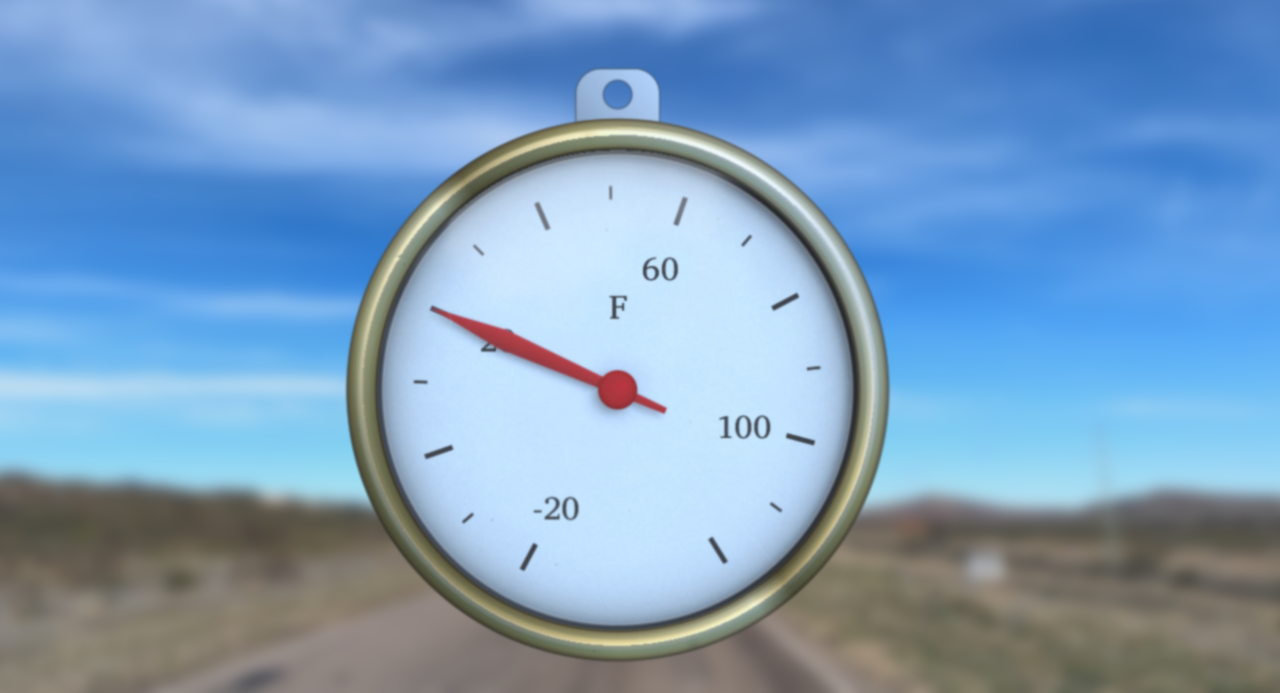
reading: 20 (°F)
